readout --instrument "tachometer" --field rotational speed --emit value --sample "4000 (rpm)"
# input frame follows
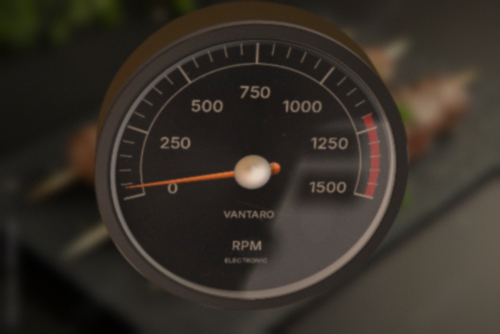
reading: 50 (rpm)
